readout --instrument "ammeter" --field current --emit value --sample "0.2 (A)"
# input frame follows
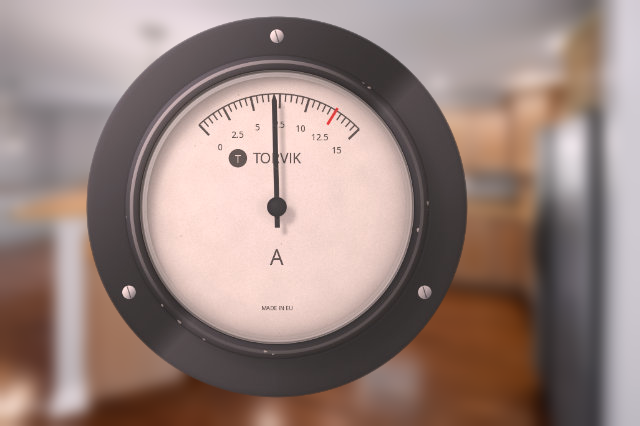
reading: 7 (A)
